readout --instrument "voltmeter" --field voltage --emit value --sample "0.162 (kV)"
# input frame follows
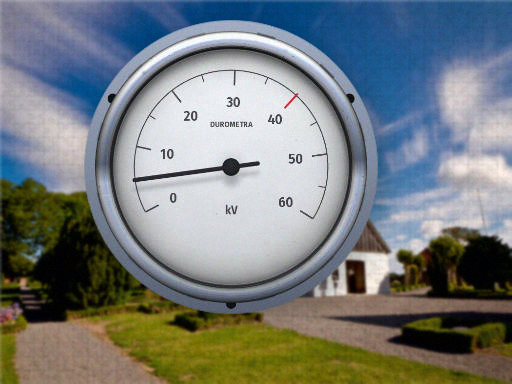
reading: 5 (kV)
